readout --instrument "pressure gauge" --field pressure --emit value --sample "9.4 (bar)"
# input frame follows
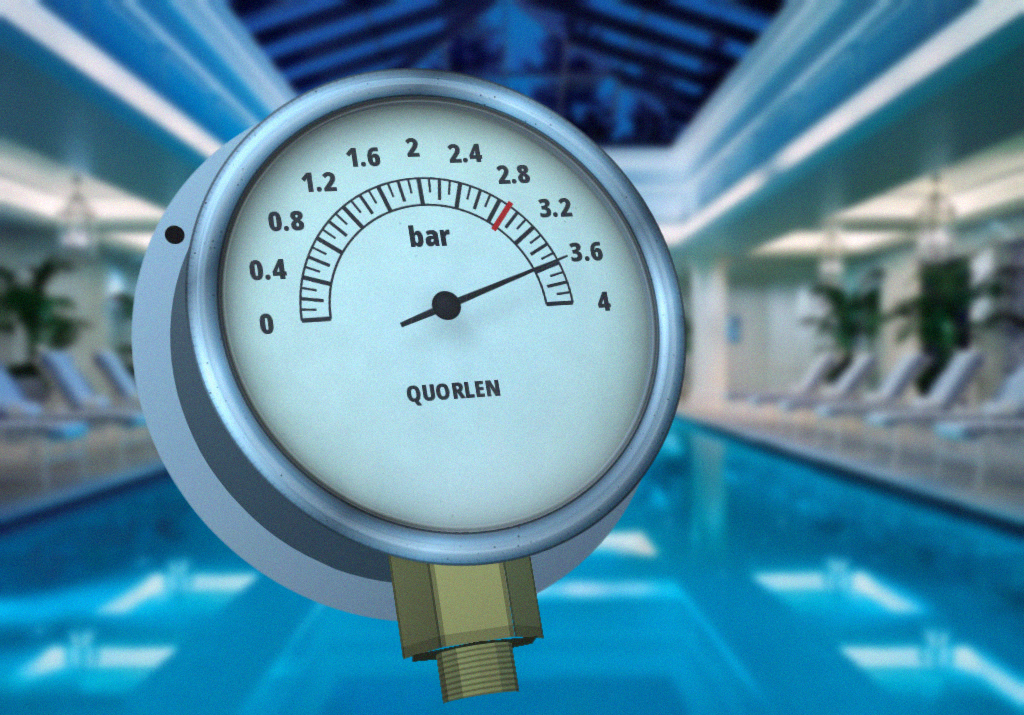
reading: 3.6 (bar)
